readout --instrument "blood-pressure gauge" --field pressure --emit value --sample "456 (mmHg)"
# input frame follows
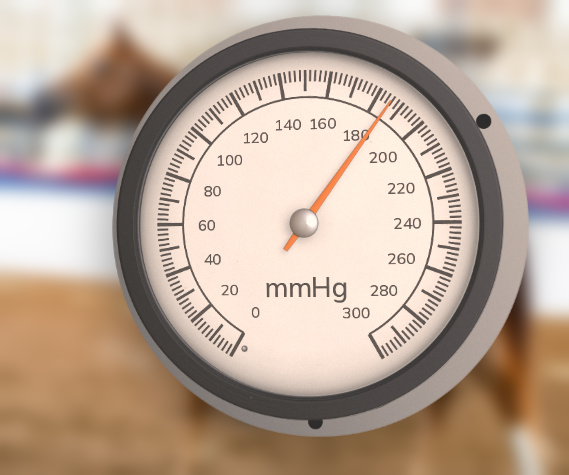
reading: 186 (mmHg)
